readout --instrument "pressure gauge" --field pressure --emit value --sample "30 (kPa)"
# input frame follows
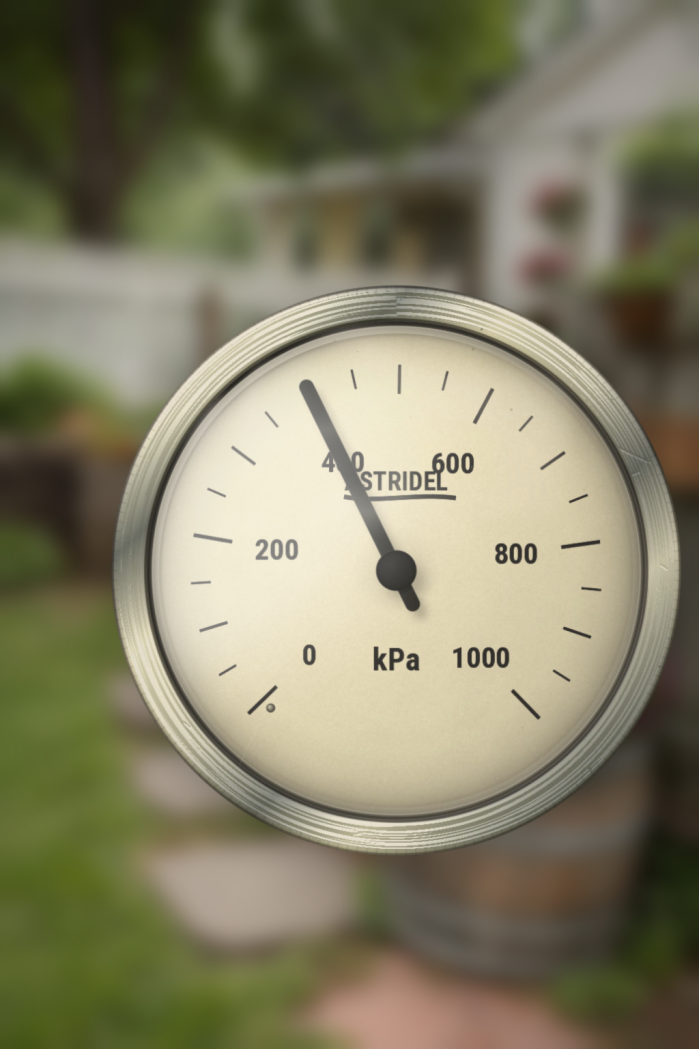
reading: 400 (kPa)
